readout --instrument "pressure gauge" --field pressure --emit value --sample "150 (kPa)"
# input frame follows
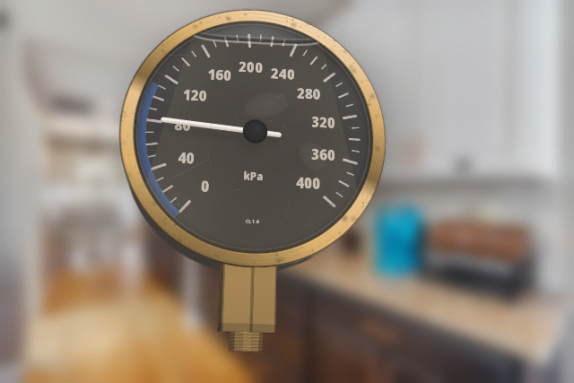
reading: 80 (kPa)
